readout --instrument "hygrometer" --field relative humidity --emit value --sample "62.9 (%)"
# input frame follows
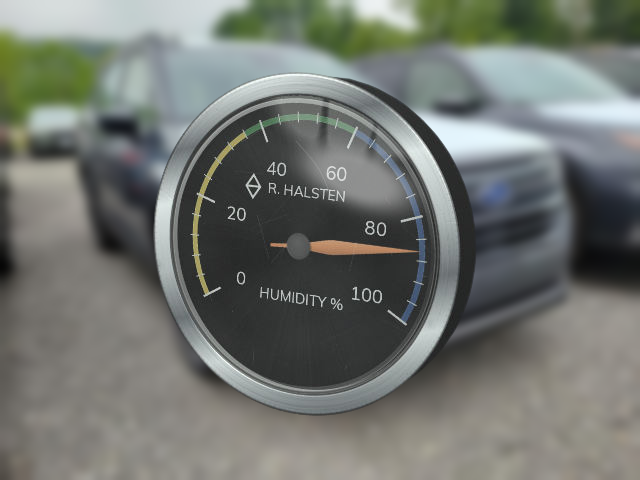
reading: 86 (%)
